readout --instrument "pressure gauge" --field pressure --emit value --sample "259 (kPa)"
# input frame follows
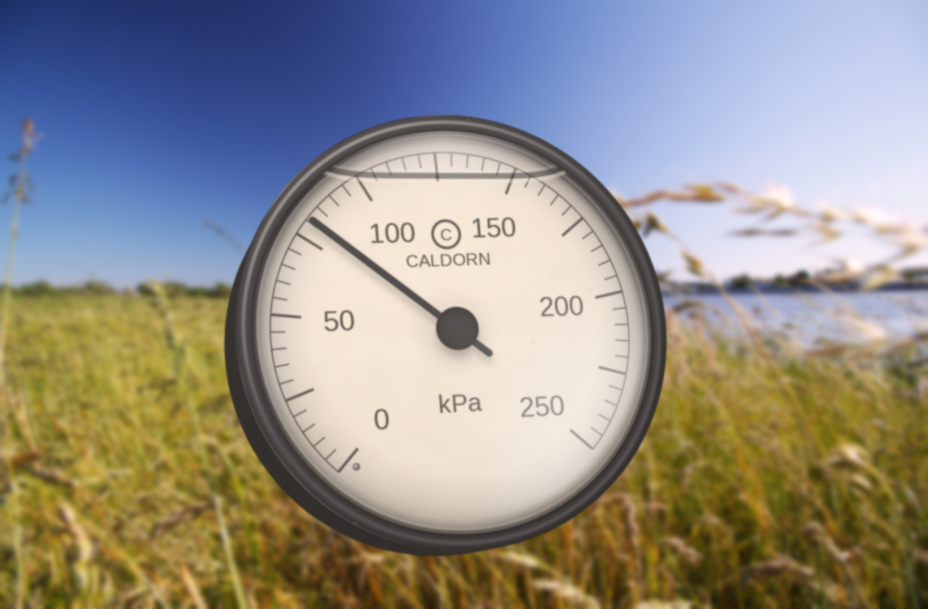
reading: 80 (kPa)
